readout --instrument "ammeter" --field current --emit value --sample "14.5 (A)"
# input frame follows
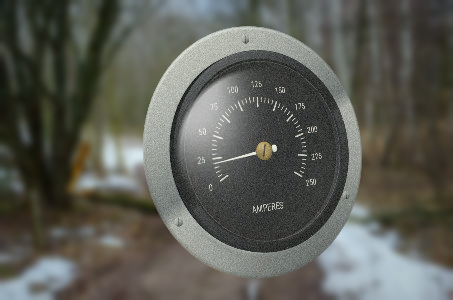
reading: 20 (A)
